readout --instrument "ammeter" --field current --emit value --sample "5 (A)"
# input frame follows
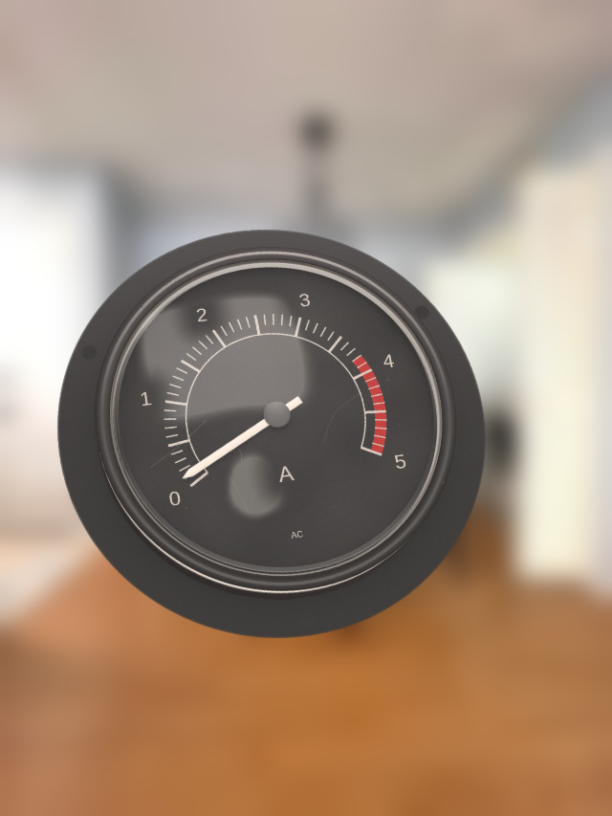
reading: 0.1 (A)
